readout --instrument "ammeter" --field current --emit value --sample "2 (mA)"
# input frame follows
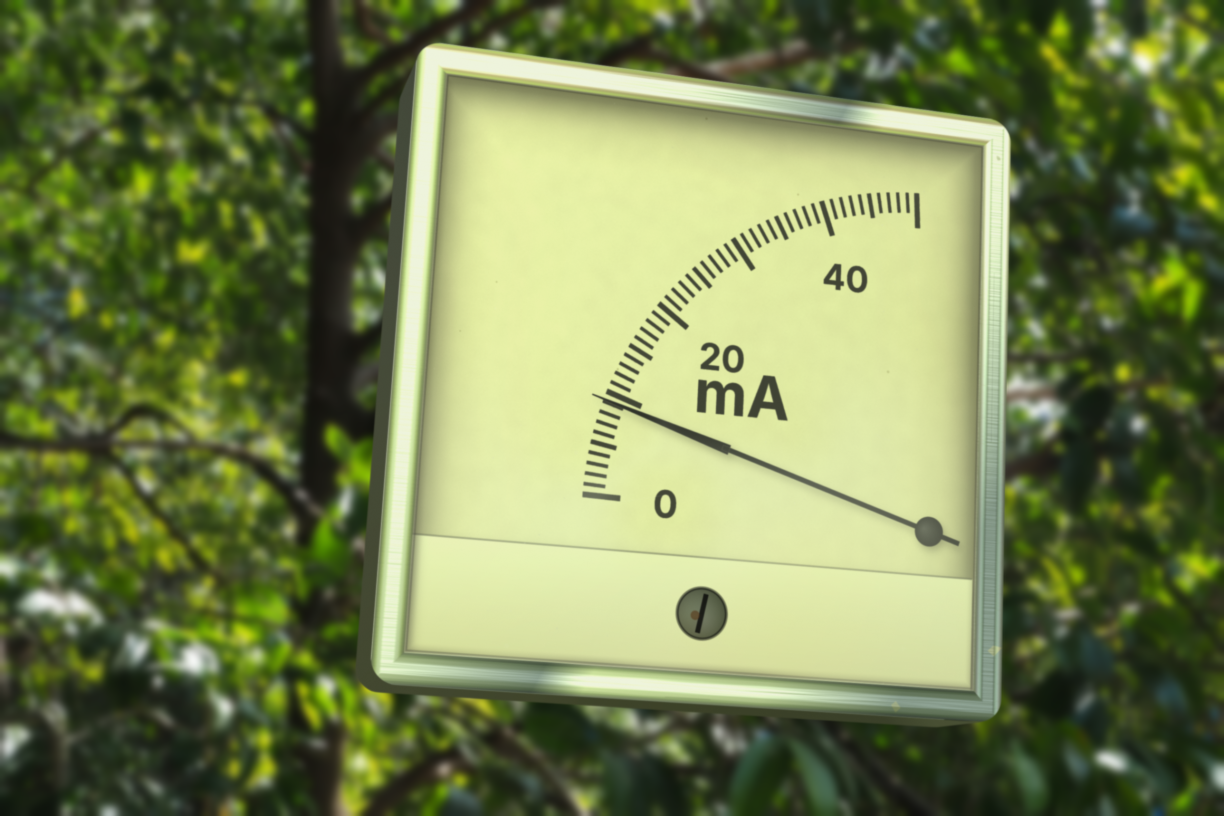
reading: 9 (mA)
